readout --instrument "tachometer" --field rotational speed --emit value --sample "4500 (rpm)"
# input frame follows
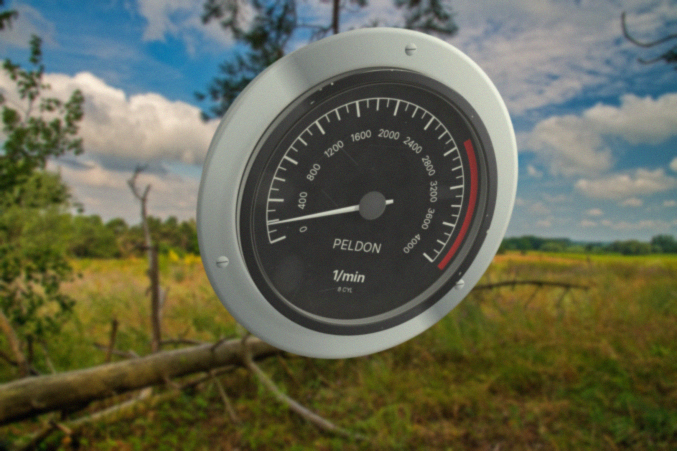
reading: 200 (rpm)
